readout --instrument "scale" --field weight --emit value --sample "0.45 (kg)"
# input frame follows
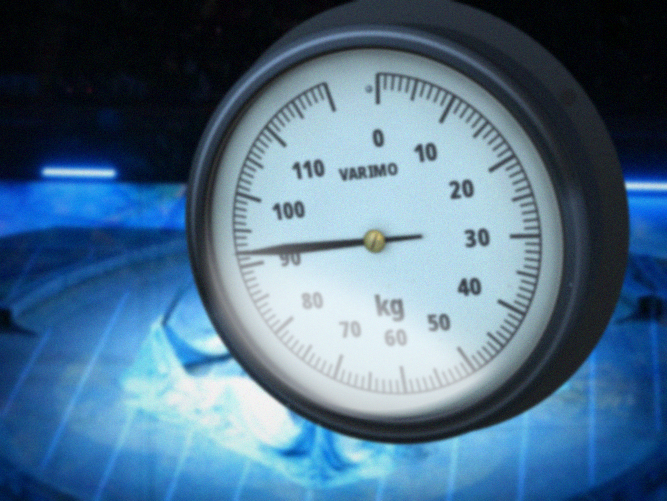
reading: 92 (kg)
